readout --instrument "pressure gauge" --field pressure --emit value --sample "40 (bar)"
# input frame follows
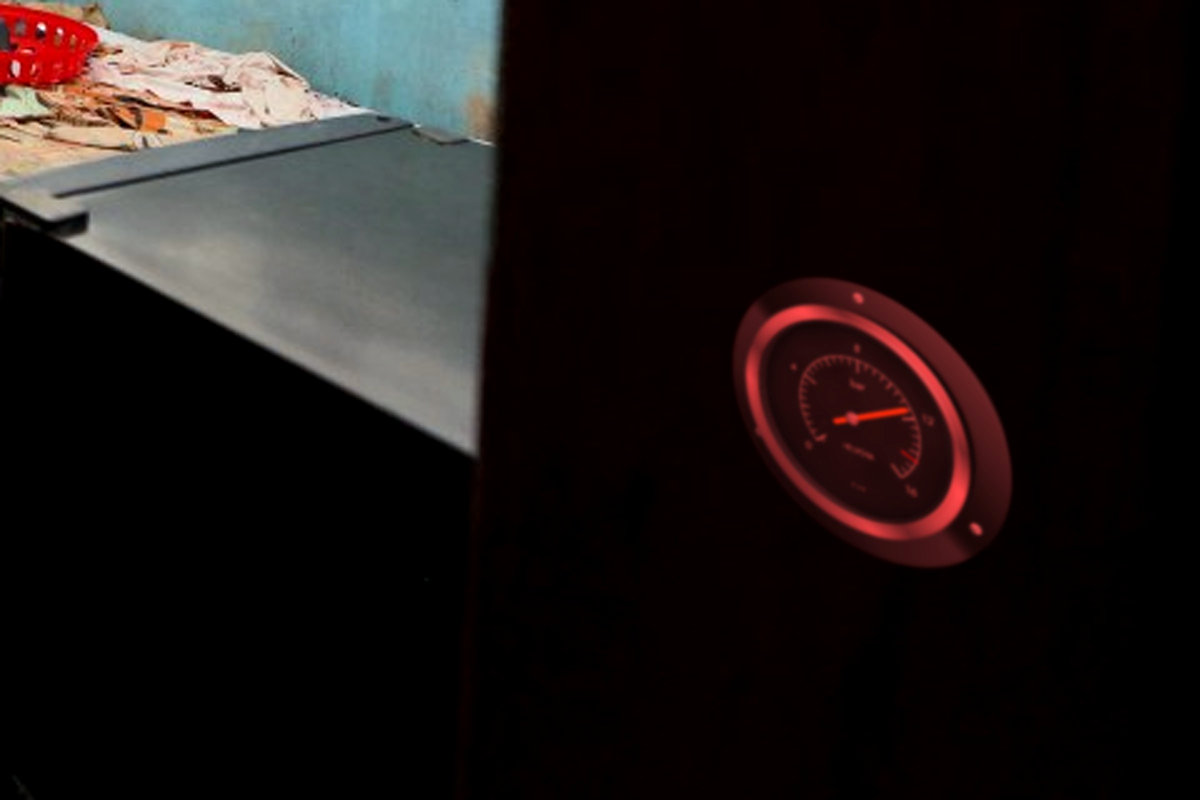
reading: 11.5 (bar)
